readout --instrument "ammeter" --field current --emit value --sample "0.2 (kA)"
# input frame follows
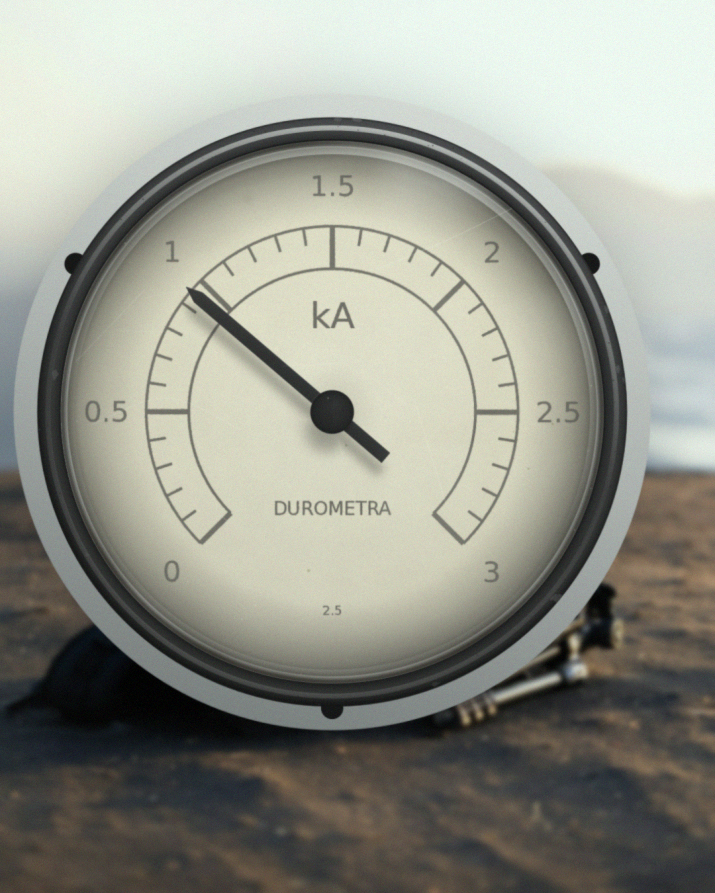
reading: 0.95 (kA)
